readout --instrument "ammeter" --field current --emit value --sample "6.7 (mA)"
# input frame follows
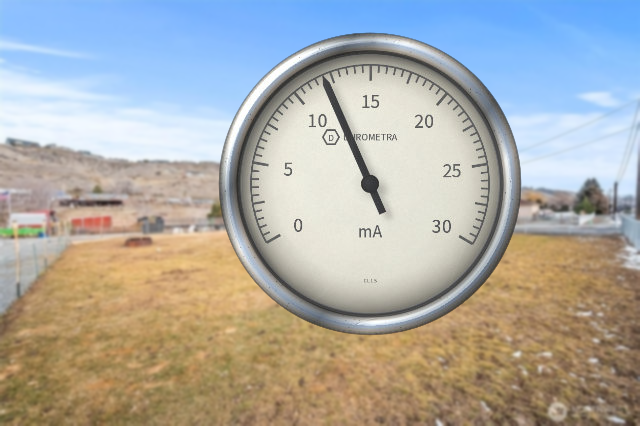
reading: 12 (mA)
